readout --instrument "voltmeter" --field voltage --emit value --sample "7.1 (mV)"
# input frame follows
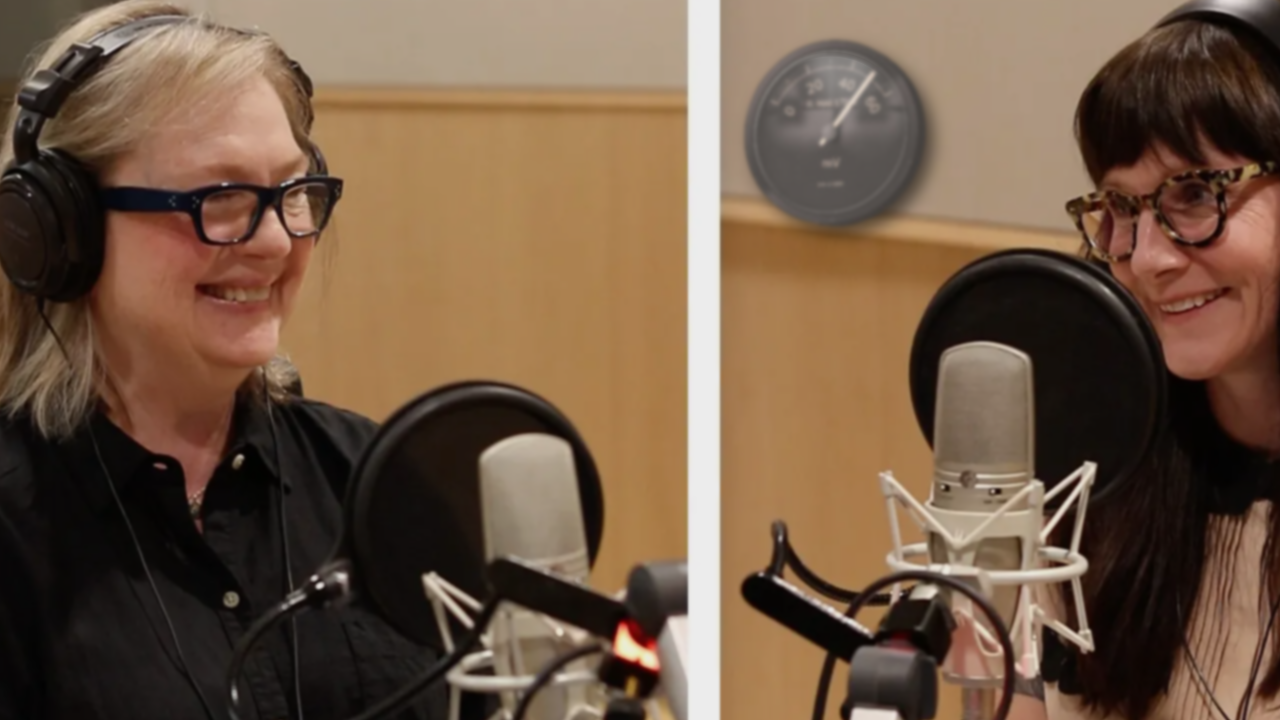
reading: 50 (mV)
